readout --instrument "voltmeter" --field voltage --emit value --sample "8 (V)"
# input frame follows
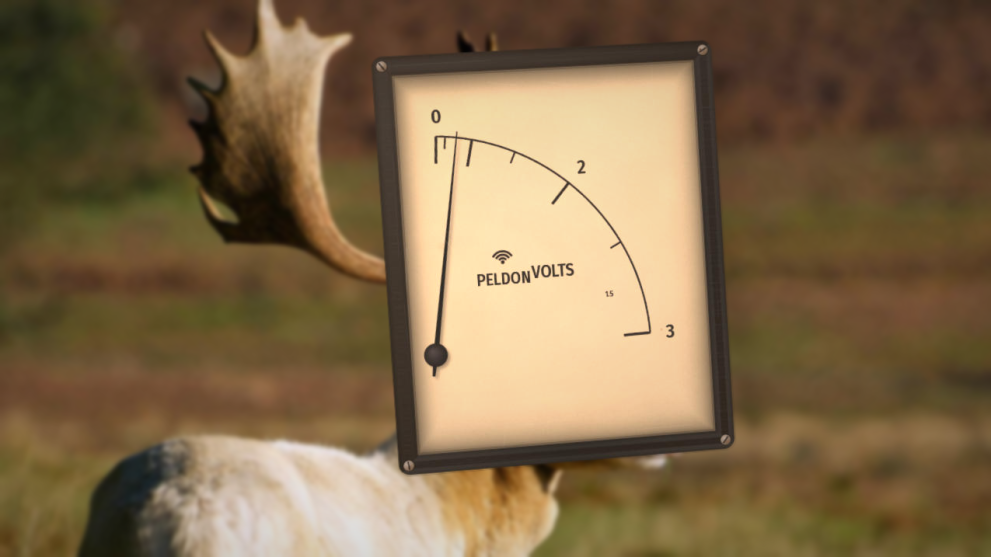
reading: 0.75 (V)
